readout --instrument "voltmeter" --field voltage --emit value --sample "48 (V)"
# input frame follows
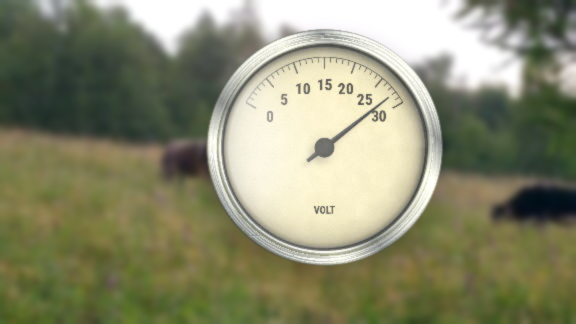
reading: 28 (V)
